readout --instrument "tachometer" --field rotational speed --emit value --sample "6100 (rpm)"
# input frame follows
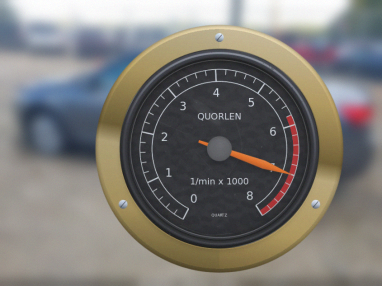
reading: 7000 (rpm)
